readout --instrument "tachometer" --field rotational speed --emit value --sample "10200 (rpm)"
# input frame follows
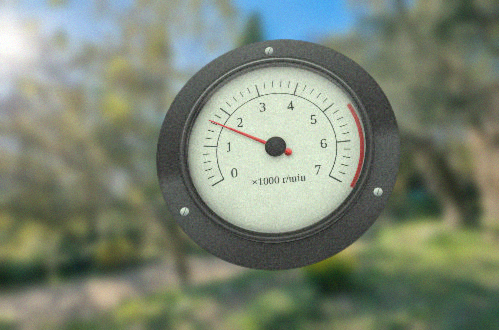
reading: 1600 (rpm)
